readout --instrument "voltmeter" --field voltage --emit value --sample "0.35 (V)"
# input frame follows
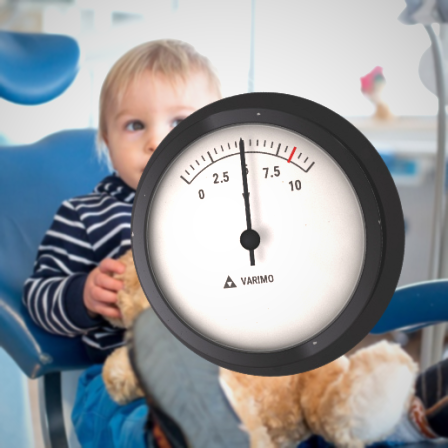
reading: 5 (V)
